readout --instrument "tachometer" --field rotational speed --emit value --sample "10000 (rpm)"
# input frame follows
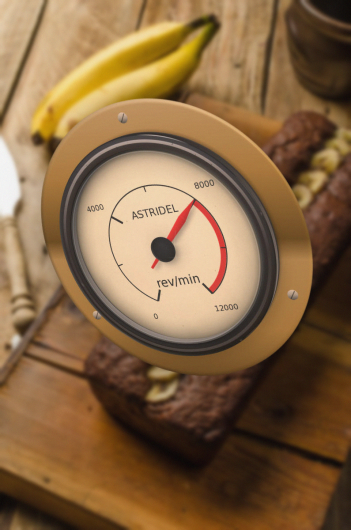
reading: 8000 (rpm)
